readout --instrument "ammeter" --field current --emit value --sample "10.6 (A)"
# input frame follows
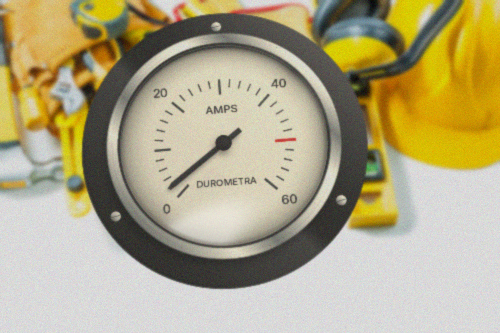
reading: 2 (A)
